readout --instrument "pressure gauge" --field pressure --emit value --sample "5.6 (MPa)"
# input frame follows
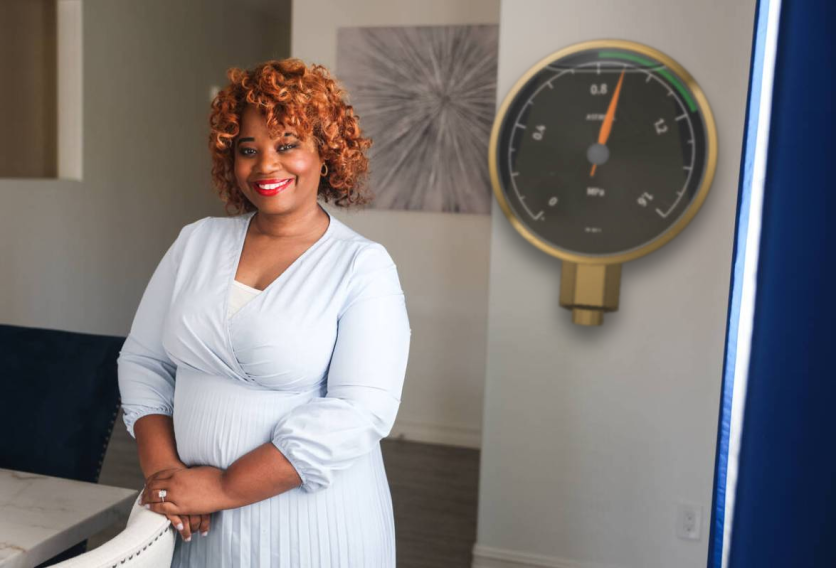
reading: 0.9 (MPa)
